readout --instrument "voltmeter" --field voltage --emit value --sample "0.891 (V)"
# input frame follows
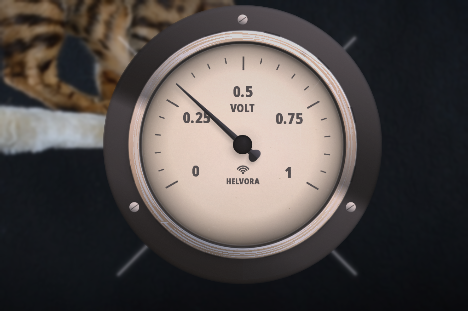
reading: 0.3 (V)
